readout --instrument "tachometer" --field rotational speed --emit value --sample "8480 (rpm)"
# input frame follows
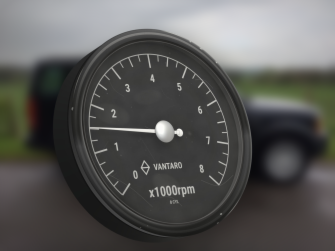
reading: 1500 (rpm)
